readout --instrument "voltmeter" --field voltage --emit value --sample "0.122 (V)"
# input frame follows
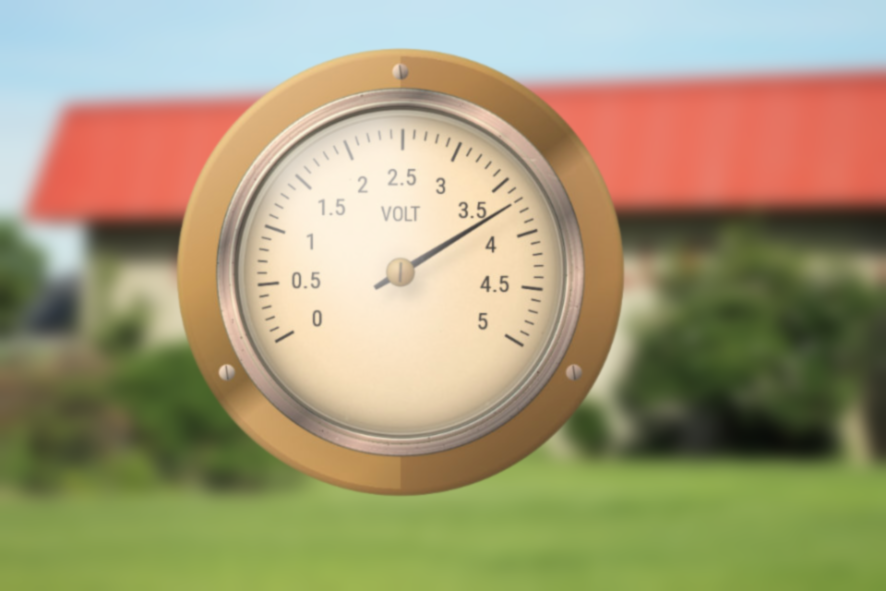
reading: 3.7 (V)
